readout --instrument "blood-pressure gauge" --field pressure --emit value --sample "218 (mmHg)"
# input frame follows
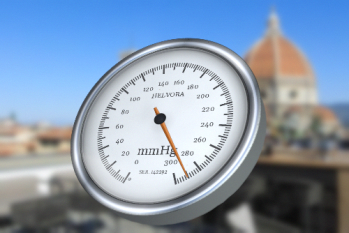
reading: 290 (mmHg)
